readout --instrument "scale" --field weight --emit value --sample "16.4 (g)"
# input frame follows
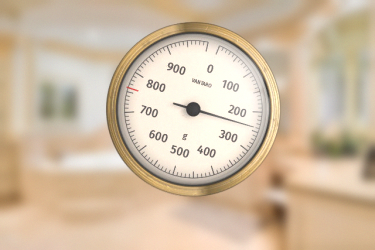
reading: 240 (g)
